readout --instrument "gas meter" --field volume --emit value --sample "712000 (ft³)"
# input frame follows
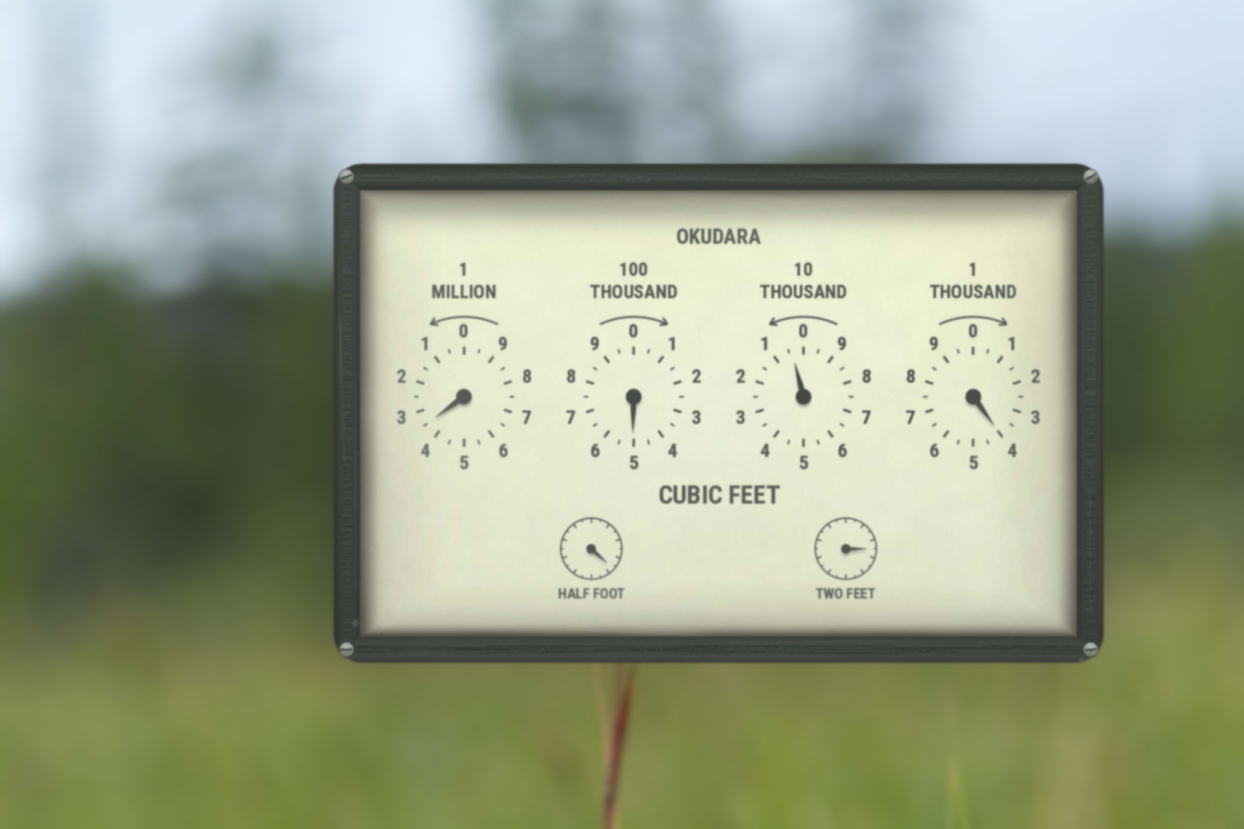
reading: 350400 (ft³)
